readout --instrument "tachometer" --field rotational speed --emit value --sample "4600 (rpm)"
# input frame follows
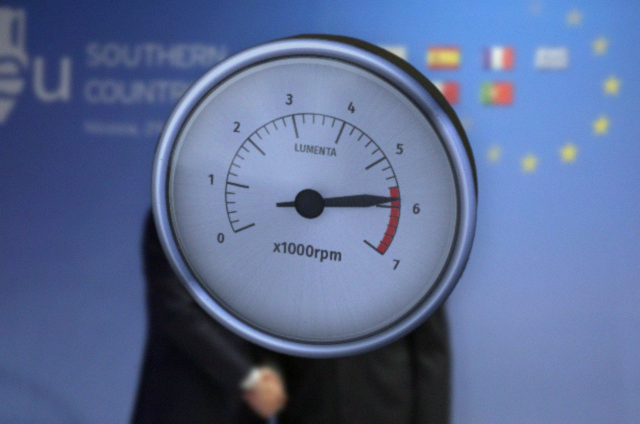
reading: 5800 (rpm)
